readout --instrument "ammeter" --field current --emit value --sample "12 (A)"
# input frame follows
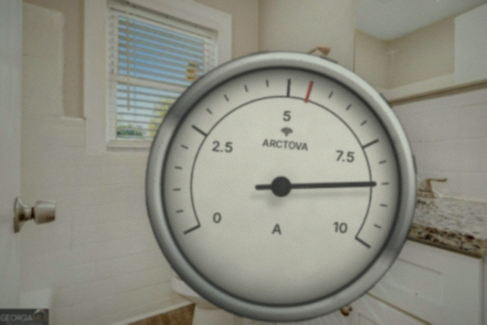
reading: 8.5 (A)
